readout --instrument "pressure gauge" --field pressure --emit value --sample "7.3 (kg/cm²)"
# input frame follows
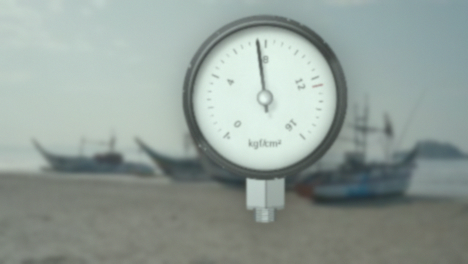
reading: 7.5 (kg/cm²)
